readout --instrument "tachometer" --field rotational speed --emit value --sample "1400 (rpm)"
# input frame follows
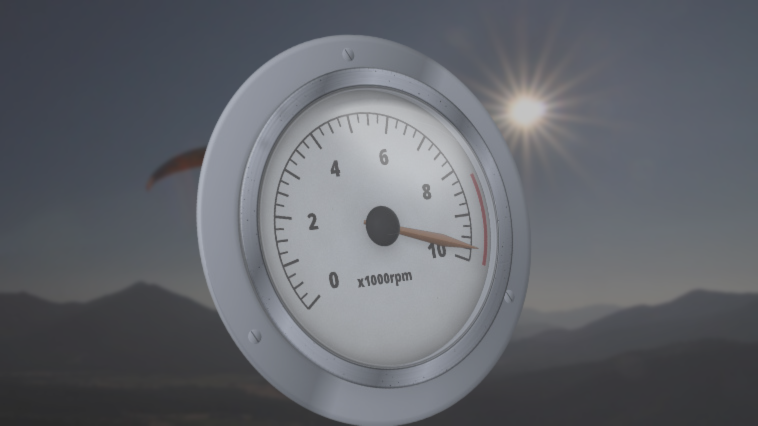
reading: 9750 (rpm)
